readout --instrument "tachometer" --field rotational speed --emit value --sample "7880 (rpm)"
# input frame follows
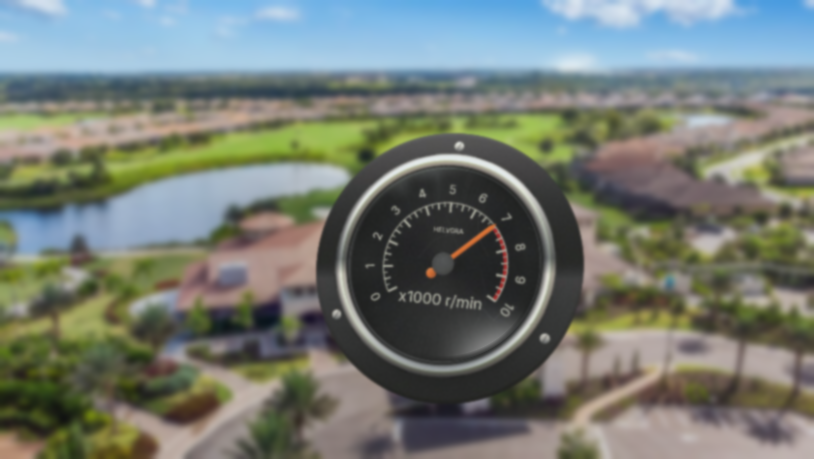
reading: 7000 (rpm)
